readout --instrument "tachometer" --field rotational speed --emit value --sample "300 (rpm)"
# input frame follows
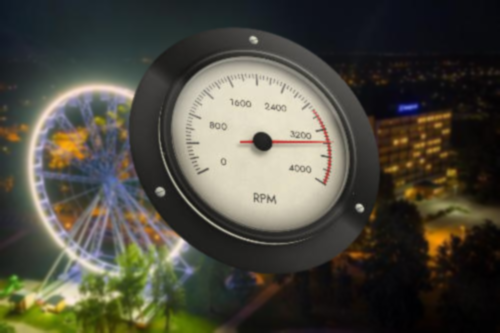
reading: 3400 (rpm)
